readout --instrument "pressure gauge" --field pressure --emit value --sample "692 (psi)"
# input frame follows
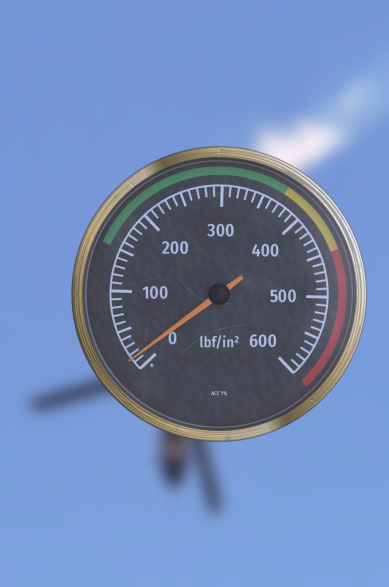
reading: 15 (psi)
